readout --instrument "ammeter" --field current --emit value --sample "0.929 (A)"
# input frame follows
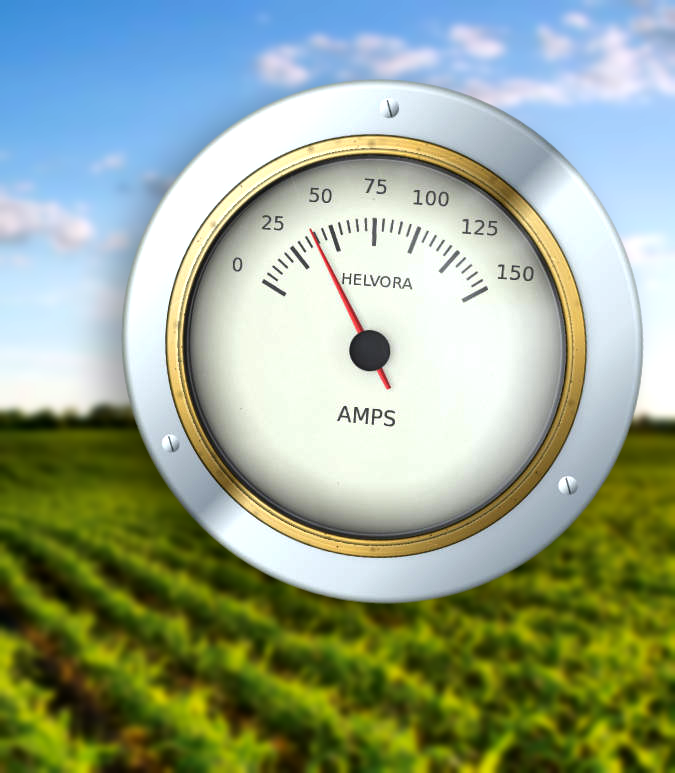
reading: 40 (A)
